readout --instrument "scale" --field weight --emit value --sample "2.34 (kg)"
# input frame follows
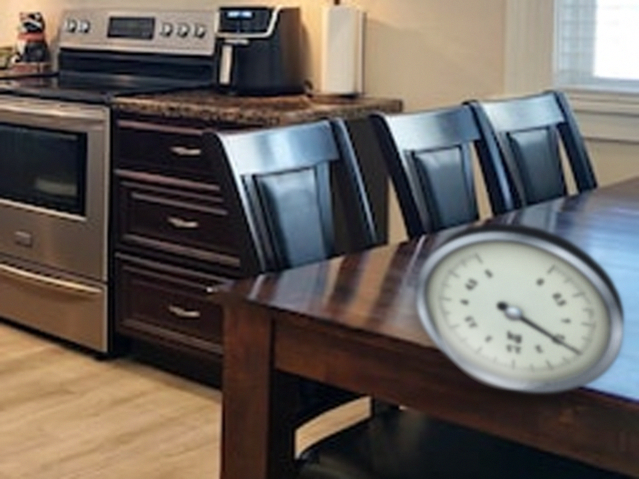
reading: 1.5 (kg)
